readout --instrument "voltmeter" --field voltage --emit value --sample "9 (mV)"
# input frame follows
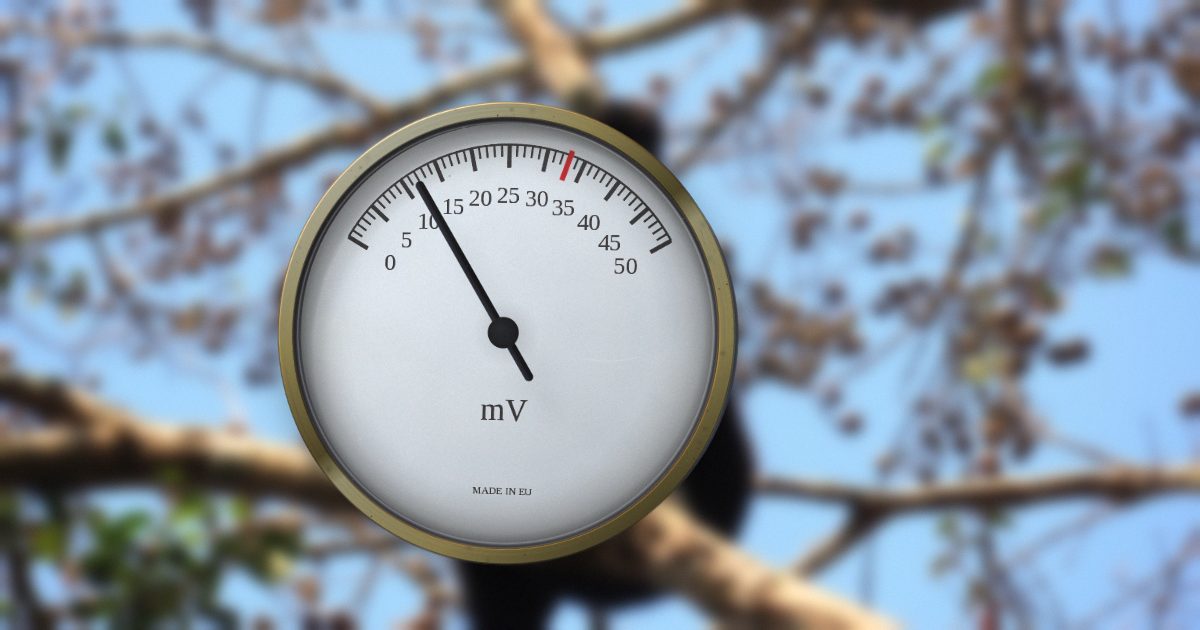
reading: 12 (mV)
